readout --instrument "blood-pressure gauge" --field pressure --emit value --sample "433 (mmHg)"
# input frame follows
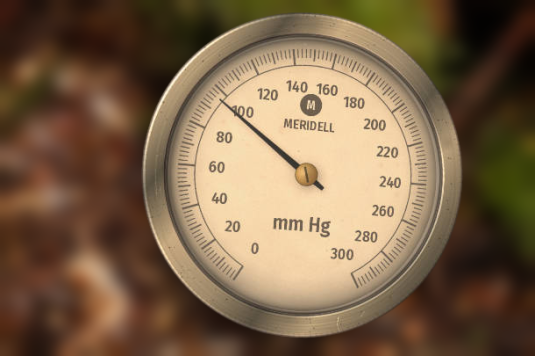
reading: 96 (mmHg)
